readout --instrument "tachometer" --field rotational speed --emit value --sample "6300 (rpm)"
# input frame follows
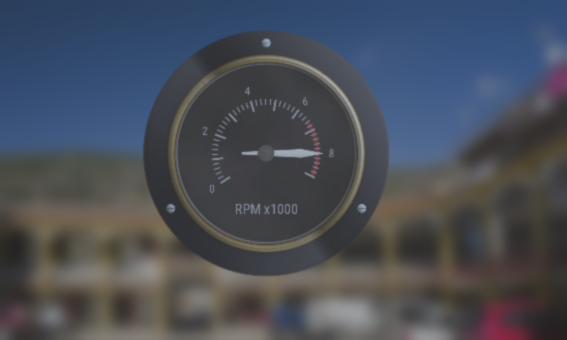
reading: 8000 (rpm)
